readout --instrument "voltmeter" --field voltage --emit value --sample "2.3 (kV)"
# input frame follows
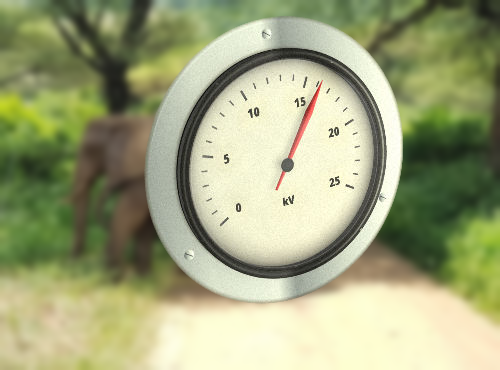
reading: 16 (kV)
